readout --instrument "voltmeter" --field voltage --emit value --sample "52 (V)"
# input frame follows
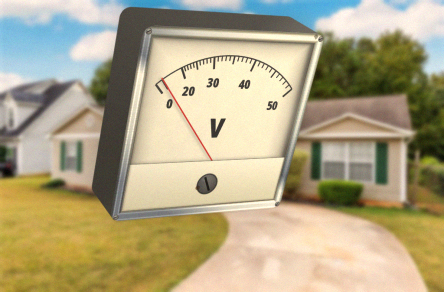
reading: 10 (V)
